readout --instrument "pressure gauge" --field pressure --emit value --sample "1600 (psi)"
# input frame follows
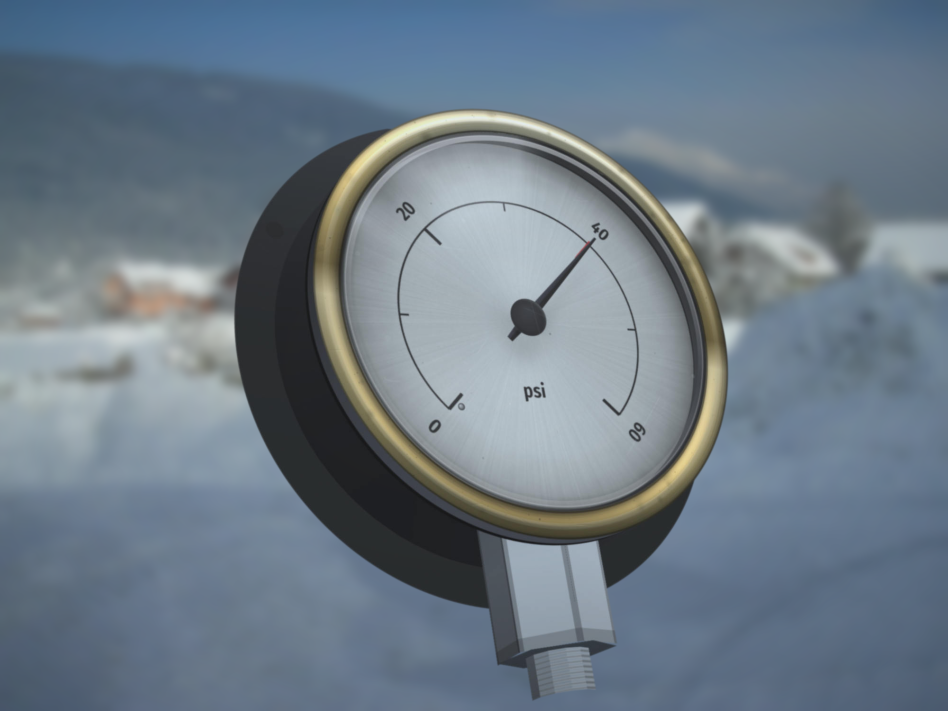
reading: 40 (psi)
